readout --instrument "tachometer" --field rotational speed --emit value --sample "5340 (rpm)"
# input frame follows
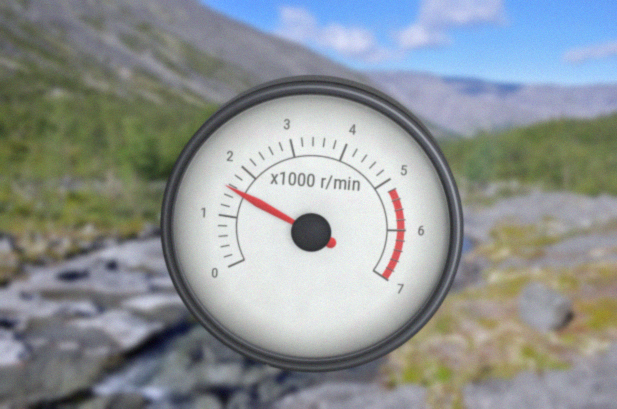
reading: 1600 (rpm)
